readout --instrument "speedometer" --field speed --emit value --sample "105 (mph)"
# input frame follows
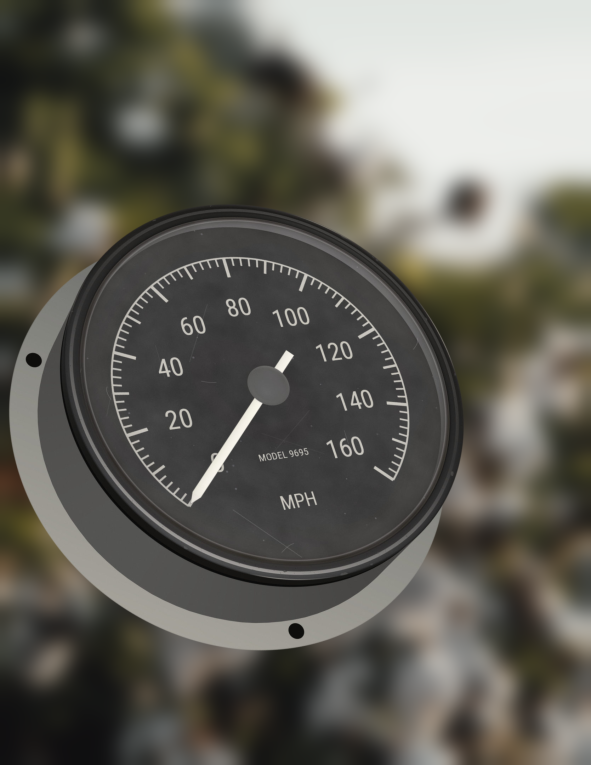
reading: 0 (mph)
